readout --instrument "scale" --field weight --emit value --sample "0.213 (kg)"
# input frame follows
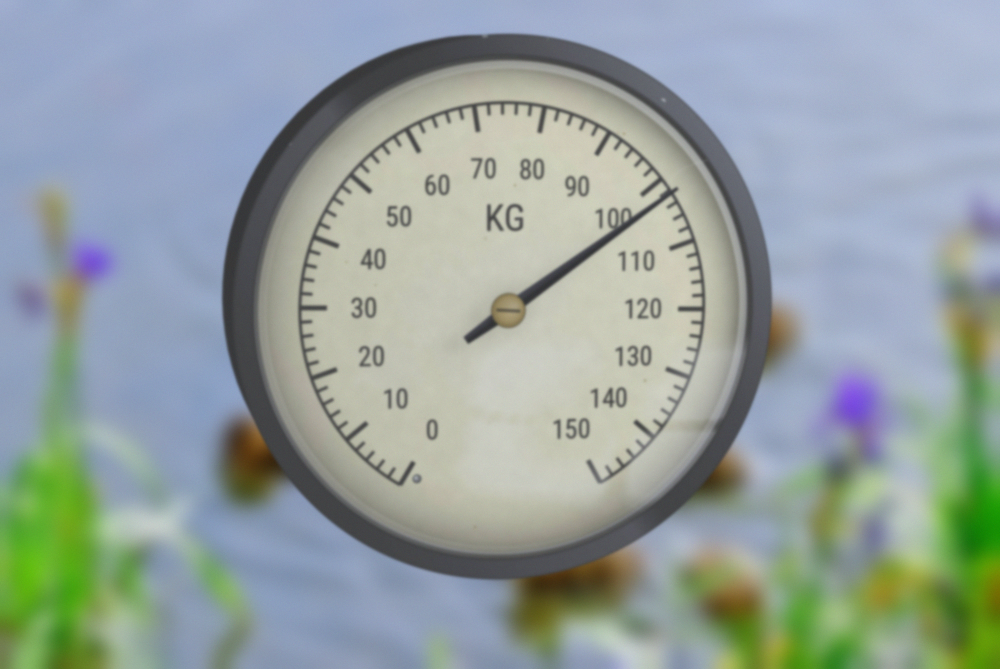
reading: 102 (kg)
